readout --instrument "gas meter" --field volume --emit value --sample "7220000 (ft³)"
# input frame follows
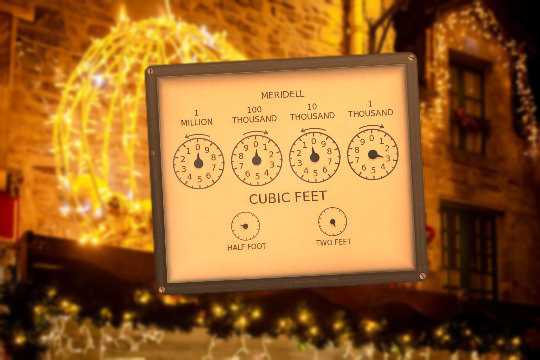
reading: 300 (ft³)
